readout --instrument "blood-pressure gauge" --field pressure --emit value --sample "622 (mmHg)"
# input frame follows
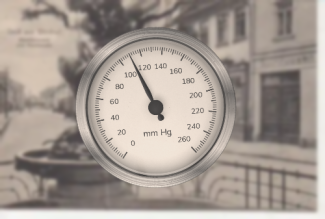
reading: 110 (mmHg)
